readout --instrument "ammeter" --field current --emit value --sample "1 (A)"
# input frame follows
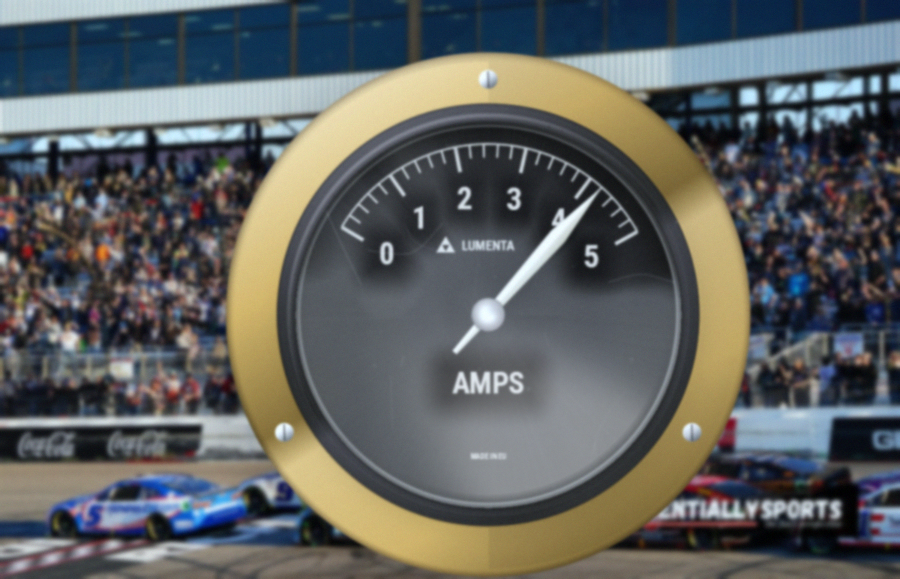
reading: 4.2 (A)
